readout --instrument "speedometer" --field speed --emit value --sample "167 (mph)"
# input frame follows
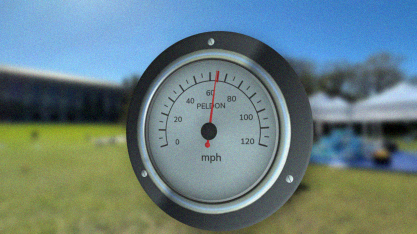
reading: 65 (mph)
